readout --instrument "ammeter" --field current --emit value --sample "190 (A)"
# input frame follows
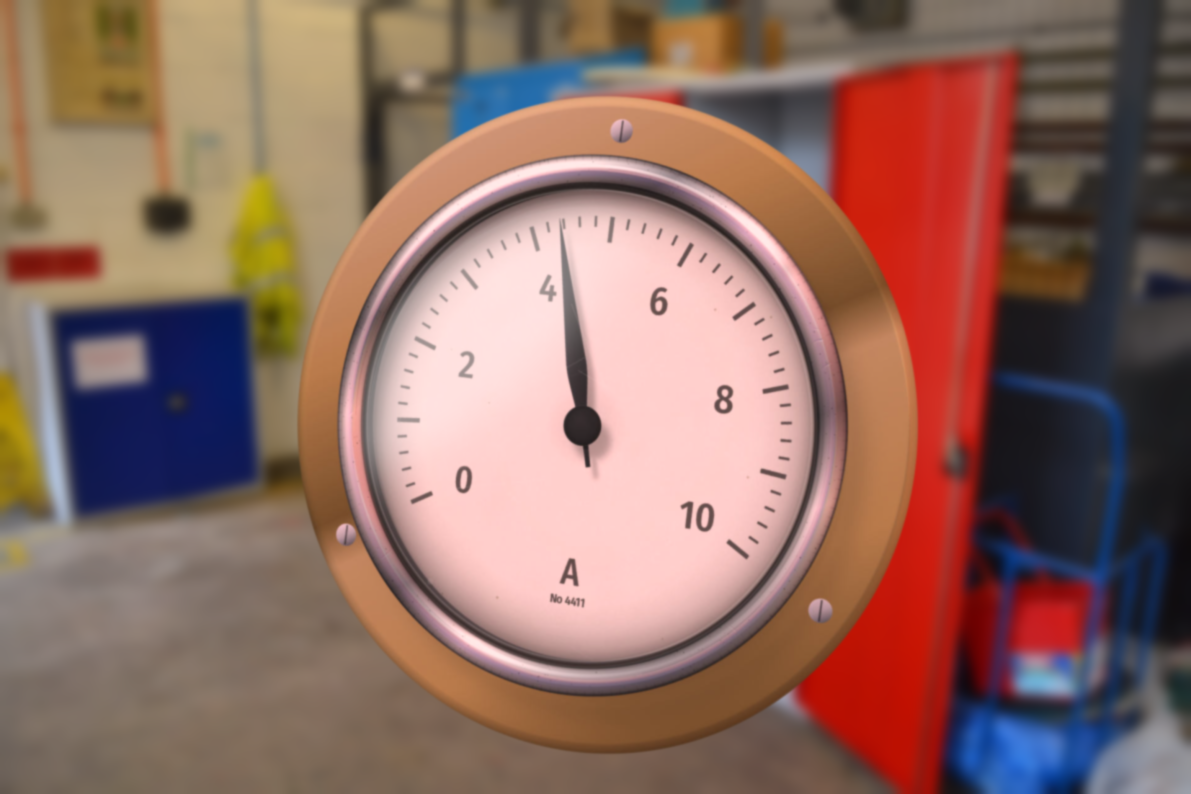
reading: 4.4 (A)
